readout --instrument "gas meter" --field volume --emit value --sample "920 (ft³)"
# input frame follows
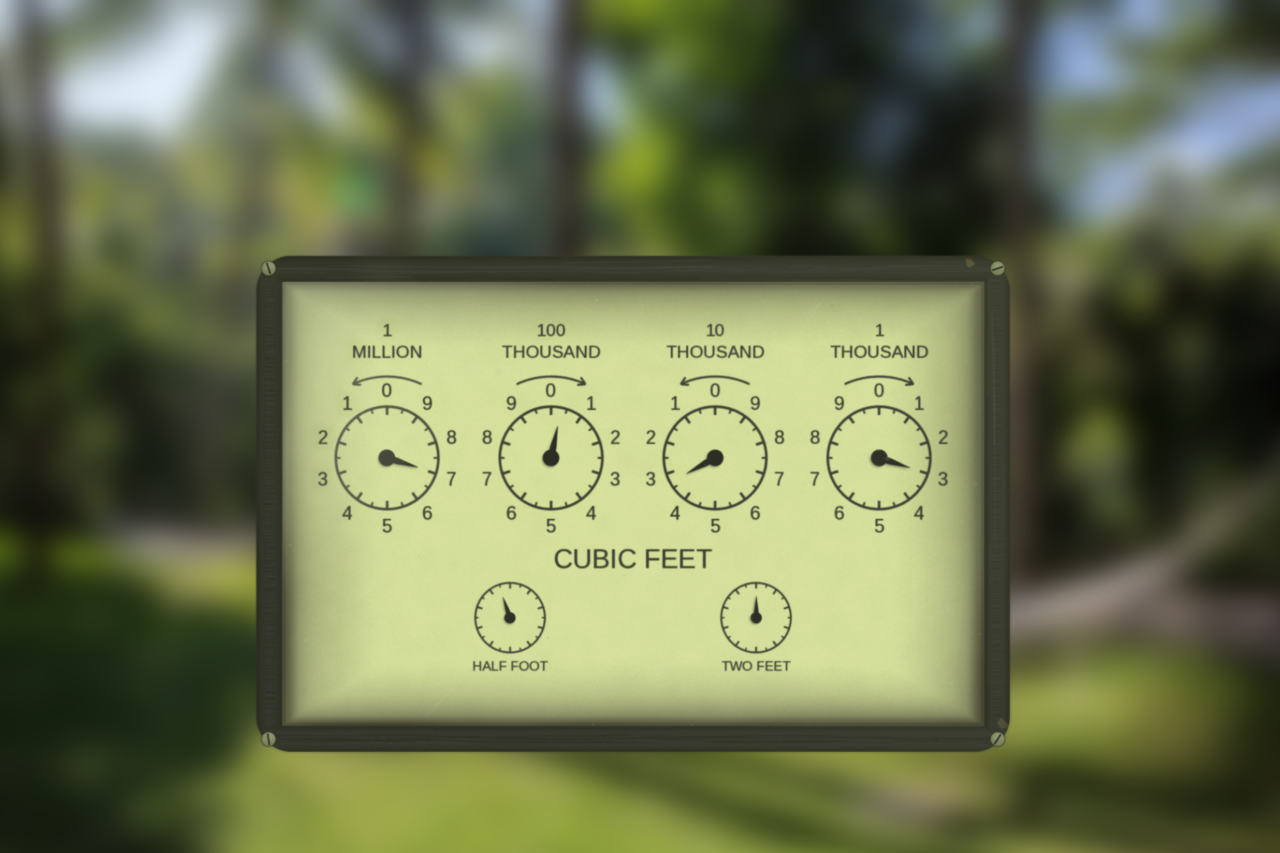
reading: 703300 (ft³)
